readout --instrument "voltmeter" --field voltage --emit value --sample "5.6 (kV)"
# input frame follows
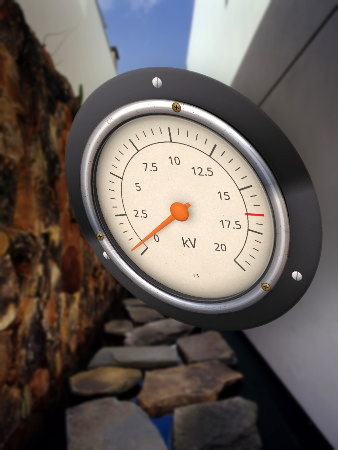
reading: 0.5 (kV)
